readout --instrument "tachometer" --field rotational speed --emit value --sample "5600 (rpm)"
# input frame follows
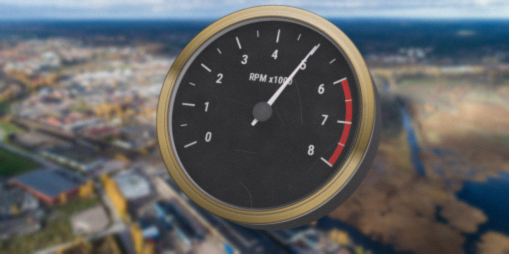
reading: 5000 (rpm)
